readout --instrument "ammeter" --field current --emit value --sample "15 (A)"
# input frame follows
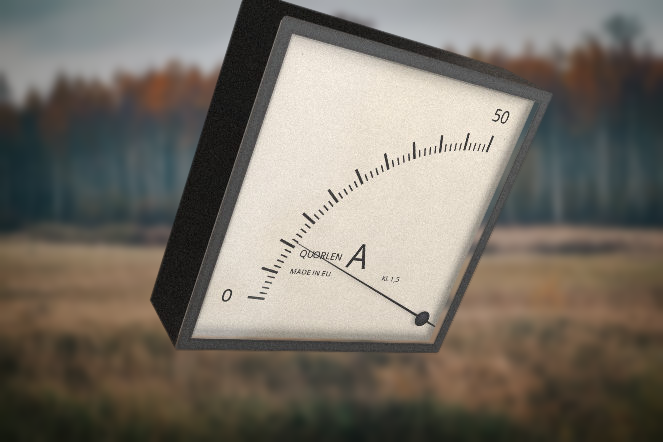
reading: 11 (A)
